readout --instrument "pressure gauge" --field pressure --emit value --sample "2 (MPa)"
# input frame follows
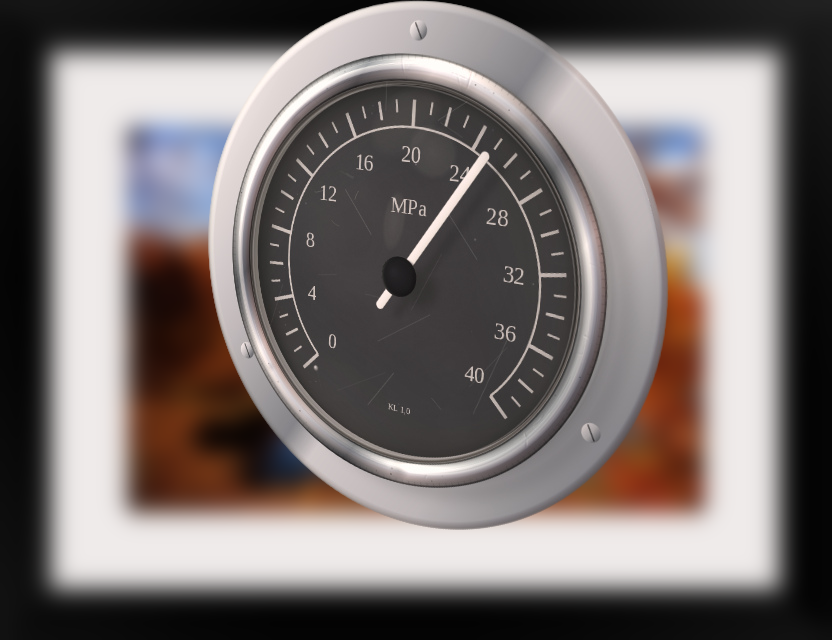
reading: 25 (MPa)
